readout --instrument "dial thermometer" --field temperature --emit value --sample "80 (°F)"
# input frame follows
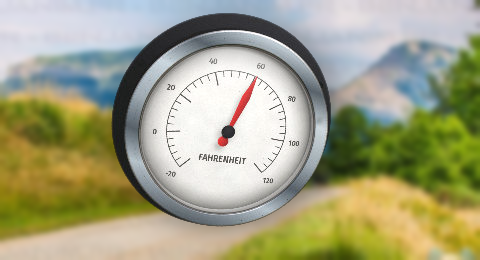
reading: 60 (°F)
